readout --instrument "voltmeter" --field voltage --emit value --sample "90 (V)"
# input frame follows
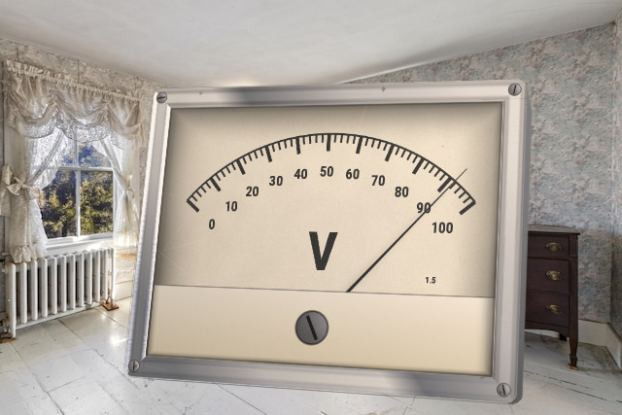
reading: 92 (V)
